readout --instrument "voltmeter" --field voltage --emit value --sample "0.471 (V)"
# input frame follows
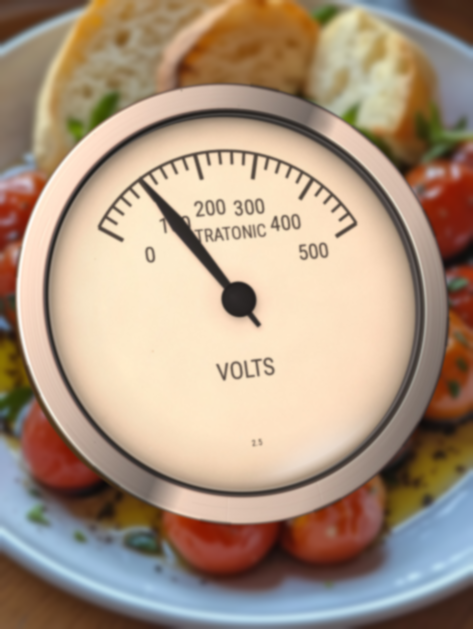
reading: 100 (V)
